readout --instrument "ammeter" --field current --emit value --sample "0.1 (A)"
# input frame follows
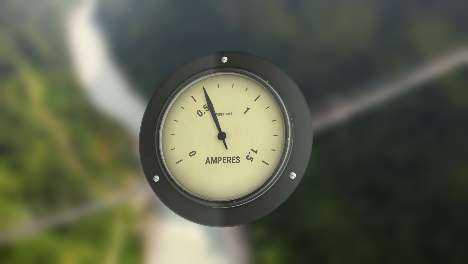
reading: 0.6 (A)
